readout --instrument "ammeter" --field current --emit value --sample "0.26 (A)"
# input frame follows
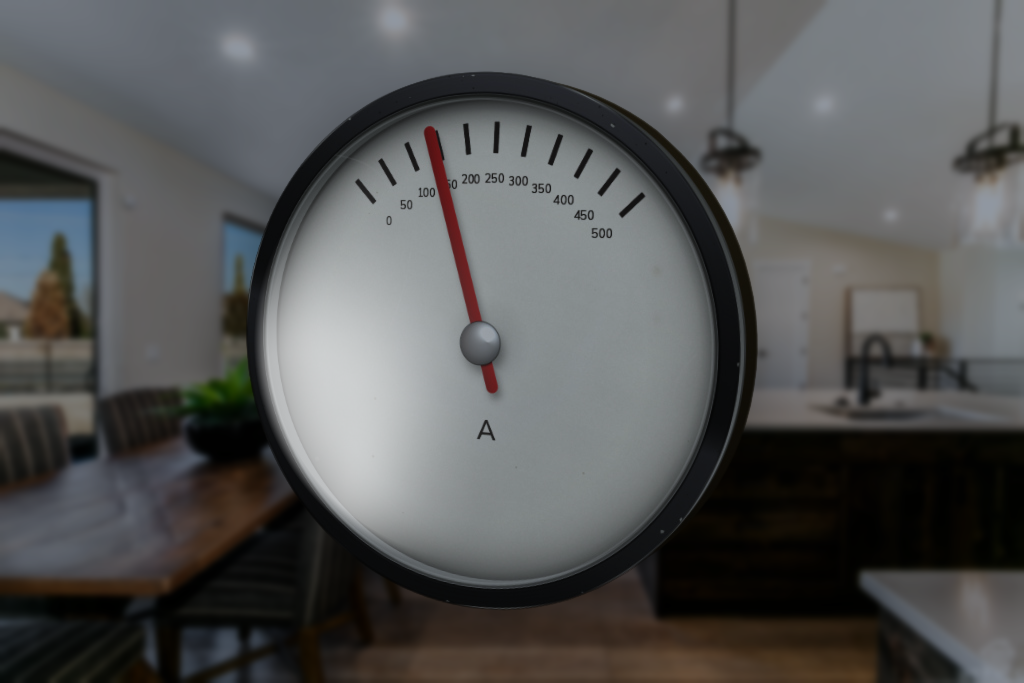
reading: 150 (A)
